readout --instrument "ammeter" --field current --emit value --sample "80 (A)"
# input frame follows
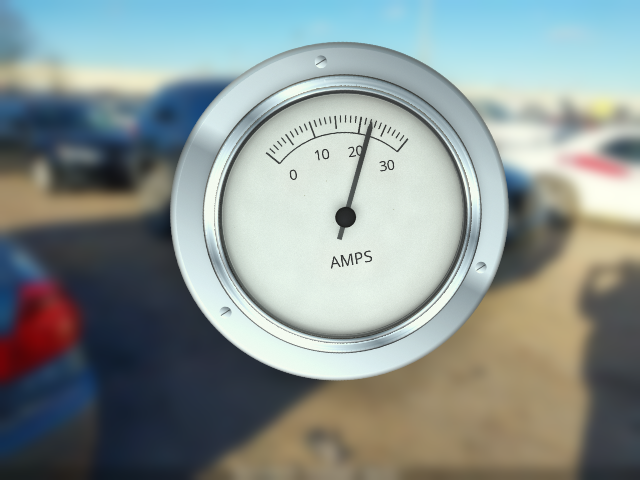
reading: 22 (A)
